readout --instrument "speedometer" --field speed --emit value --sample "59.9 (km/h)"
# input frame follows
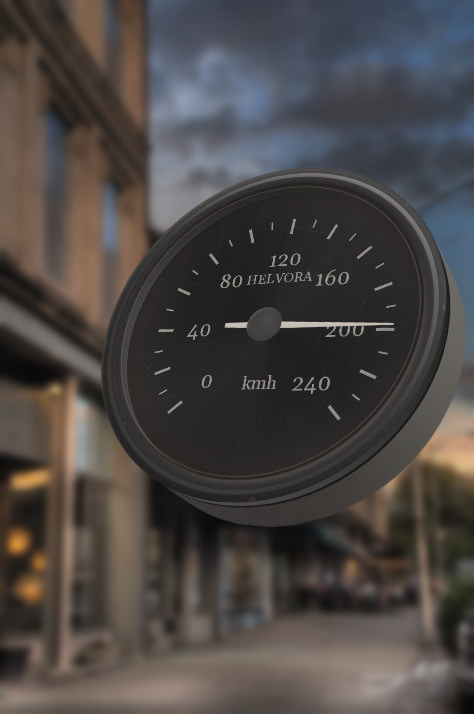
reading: 200 (km/h)
